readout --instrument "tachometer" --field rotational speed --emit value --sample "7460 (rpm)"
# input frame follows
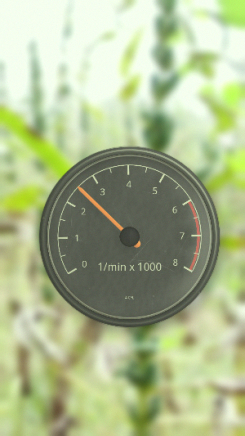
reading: 2500 (rpm)
